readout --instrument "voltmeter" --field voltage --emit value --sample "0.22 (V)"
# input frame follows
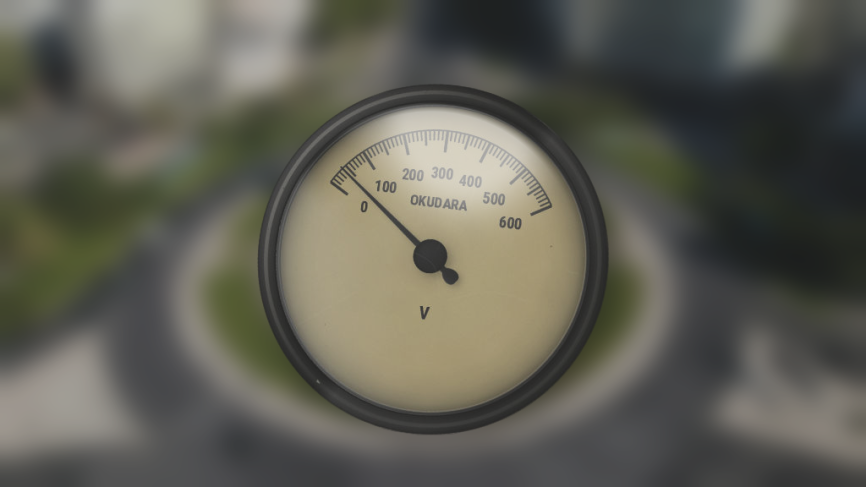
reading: 40 (V)
